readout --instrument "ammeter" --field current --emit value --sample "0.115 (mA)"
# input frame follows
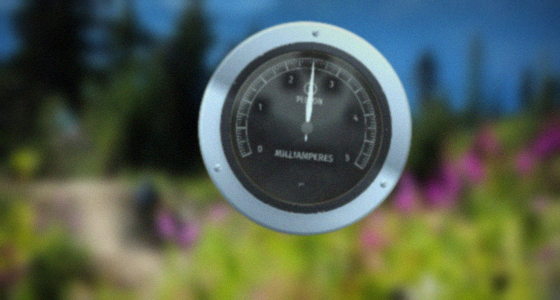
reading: 2.5 (mA)
